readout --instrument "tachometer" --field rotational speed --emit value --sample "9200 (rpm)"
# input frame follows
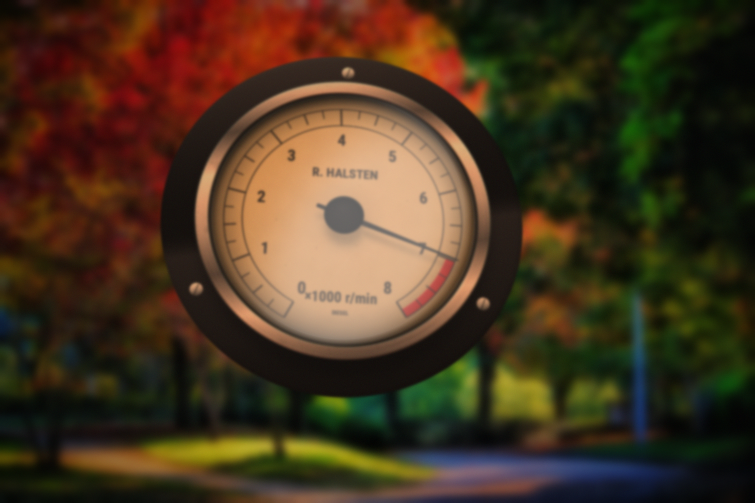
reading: 7000 (rpm)
